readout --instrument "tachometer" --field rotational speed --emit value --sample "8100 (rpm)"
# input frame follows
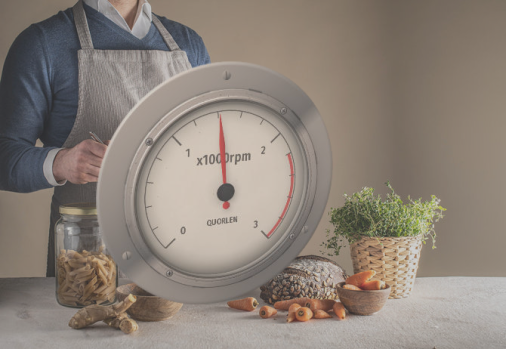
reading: 1400 (rpm)
